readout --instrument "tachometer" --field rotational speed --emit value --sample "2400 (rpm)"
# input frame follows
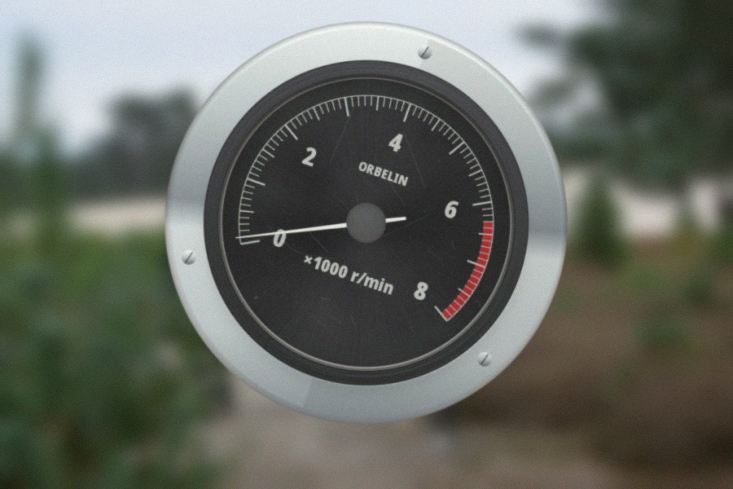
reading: 100 (rpm)
